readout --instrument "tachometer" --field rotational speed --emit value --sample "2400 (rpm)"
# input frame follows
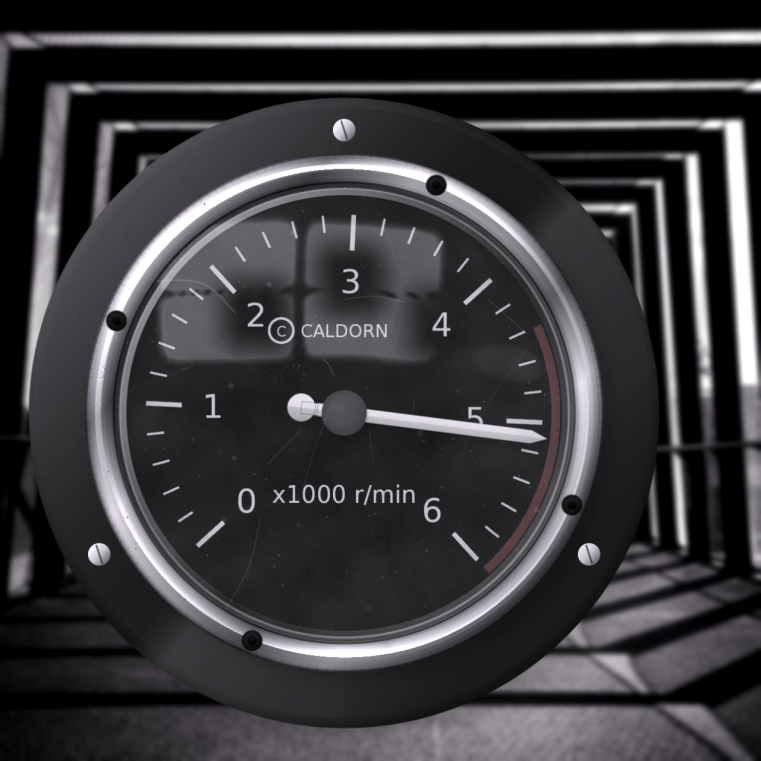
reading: 5100 (rpm)
